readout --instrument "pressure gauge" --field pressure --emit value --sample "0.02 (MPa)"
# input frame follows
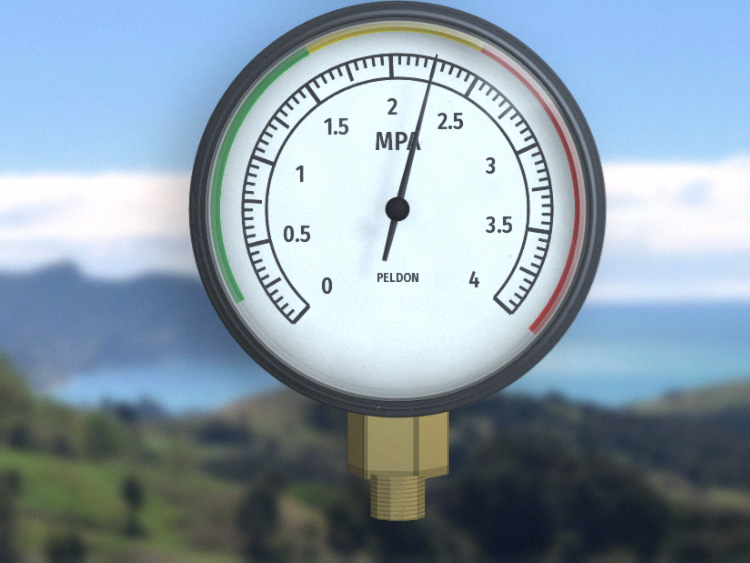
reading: 2.25 (MPa)
